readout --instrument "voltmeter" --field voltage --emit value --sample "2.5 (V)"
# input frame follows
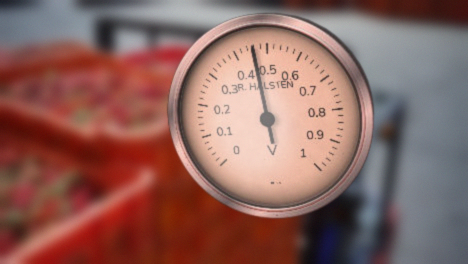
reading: 0.46 (V)
